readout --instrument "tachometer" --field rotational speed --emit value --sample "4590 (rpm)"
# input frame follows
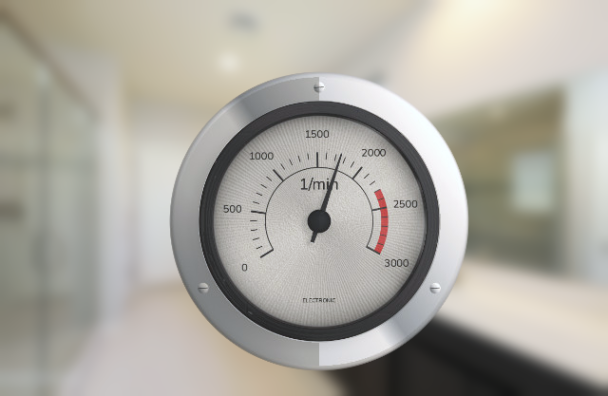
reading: 1750 (rpm)
